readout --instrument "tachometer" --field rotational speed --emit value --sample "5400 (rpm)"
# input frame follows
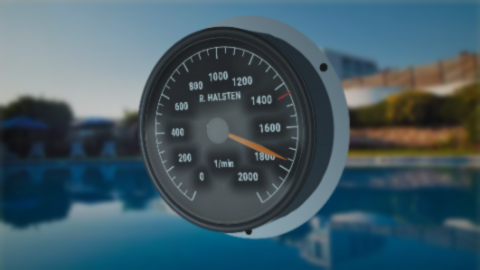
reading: 1750 (rpm)
